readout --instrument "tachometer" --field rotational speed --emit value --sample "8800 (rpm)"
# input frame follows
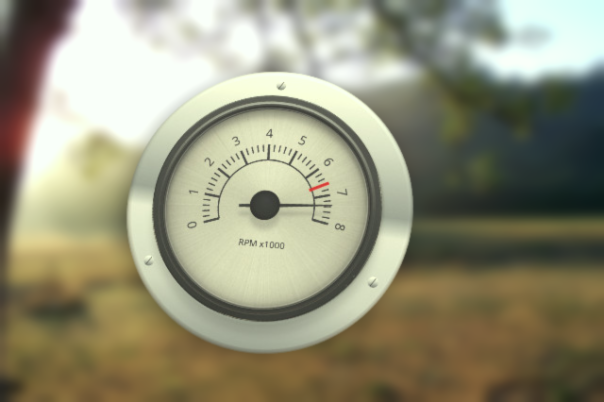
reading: 7400 (rpm)
